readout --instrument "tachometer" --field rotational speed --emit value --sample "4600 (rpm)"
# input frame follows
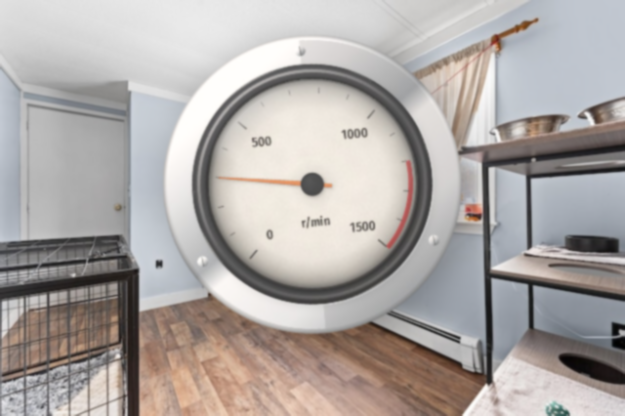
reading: 300 (rpm)
